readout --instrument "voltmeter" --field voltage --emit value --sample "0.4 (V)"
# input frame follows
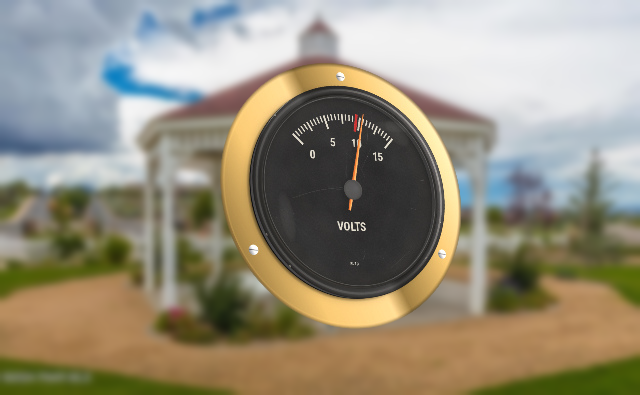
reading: 10 (V)
